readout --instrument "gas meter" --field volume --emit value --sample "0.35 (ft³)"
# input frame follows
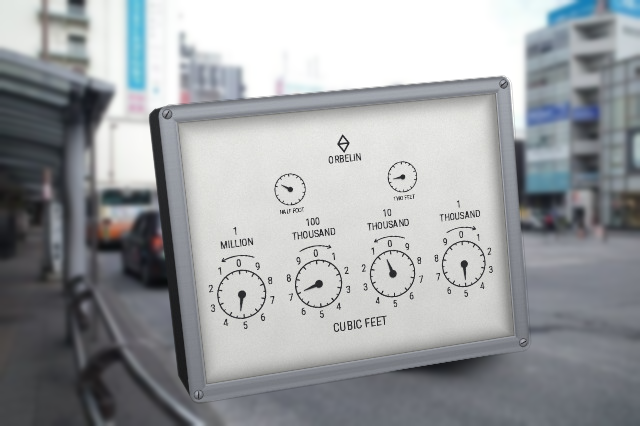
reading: 470500 (ft³)
